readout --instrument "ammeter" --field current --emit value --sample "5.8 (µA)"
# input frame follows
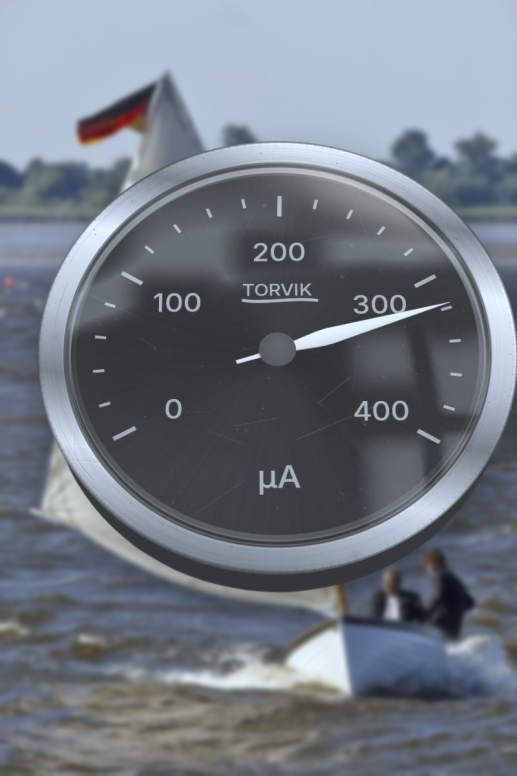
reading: 320 (µA)
